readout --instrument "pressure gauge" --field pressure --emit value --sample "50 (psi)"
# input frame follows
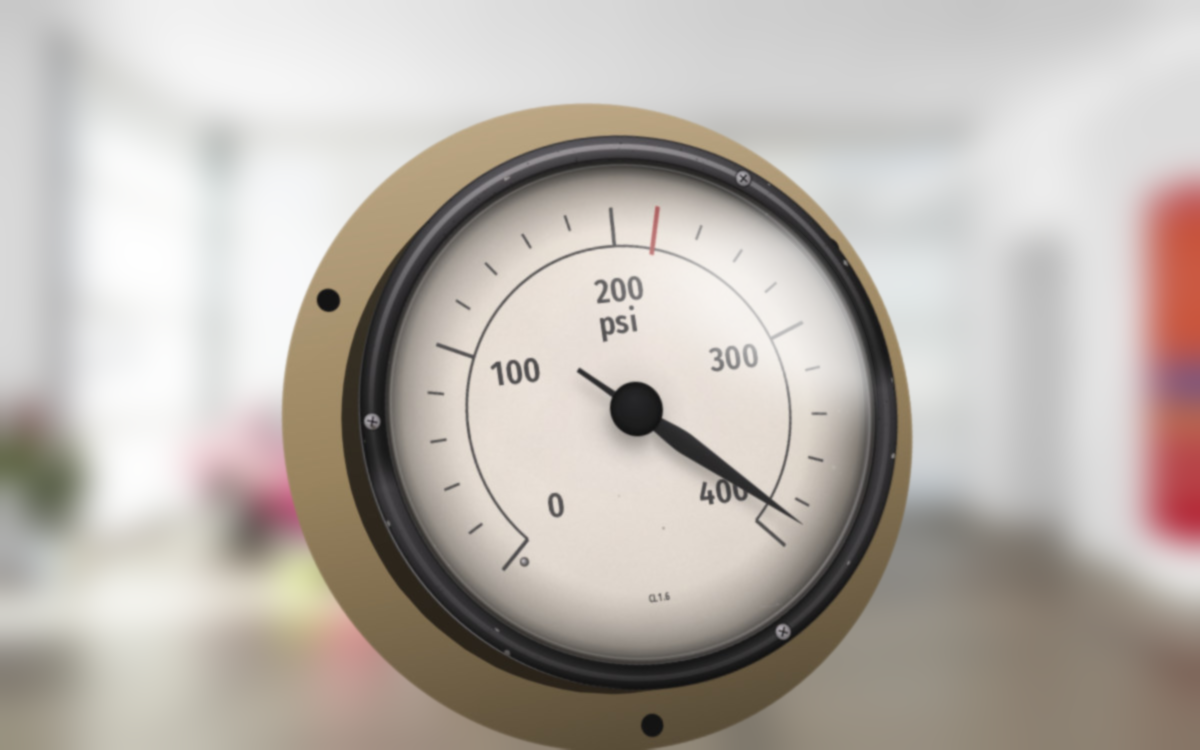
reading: 390 (psi)
